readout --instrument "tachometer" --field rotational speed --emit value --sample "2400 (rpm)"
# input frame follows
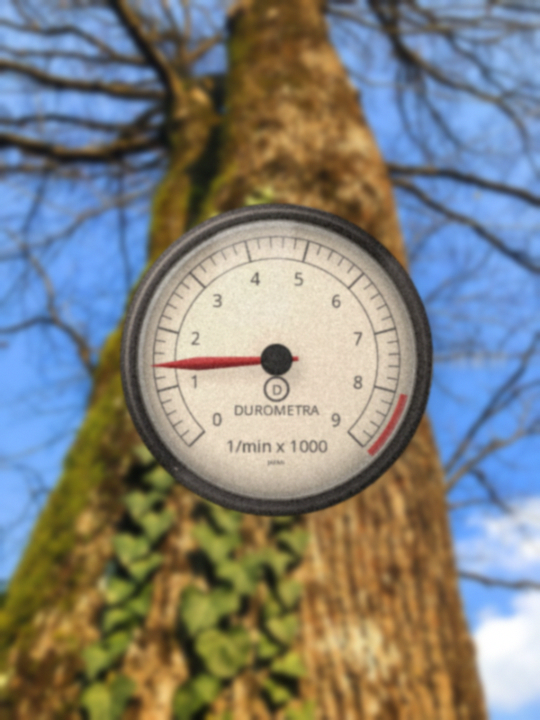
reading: 1400 (rpm)
